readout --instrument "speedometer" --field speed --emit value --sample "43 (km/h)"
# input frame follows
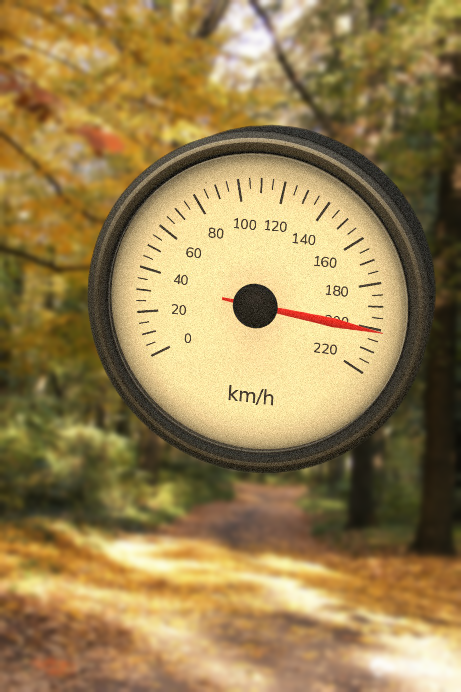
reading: 200 (km/h)
